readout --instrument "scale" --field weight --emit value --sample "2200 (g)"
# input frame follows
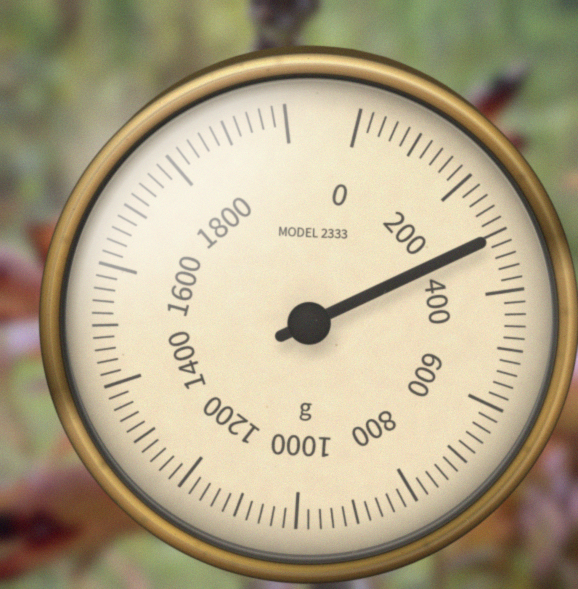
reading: 300 (g)
